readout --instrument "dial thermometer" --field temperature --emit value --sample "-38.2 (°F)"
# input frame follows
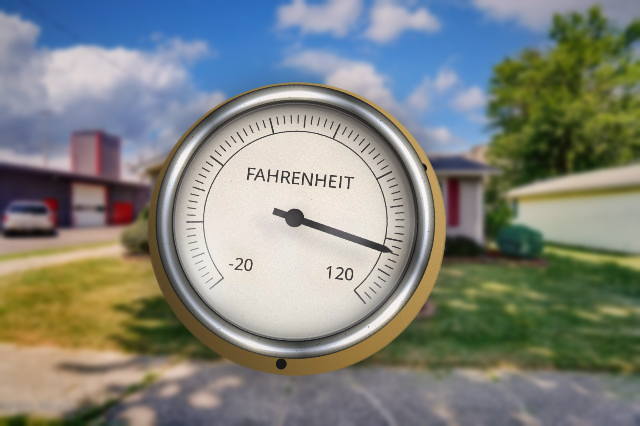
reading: 104 (°F)
